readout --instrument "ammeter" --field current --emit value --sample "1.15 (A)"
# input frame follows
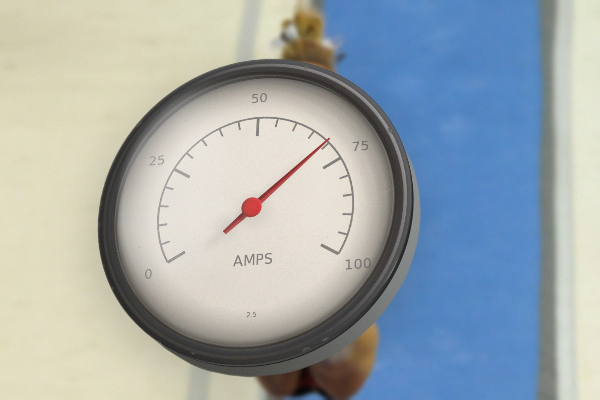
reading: 70 (A)
